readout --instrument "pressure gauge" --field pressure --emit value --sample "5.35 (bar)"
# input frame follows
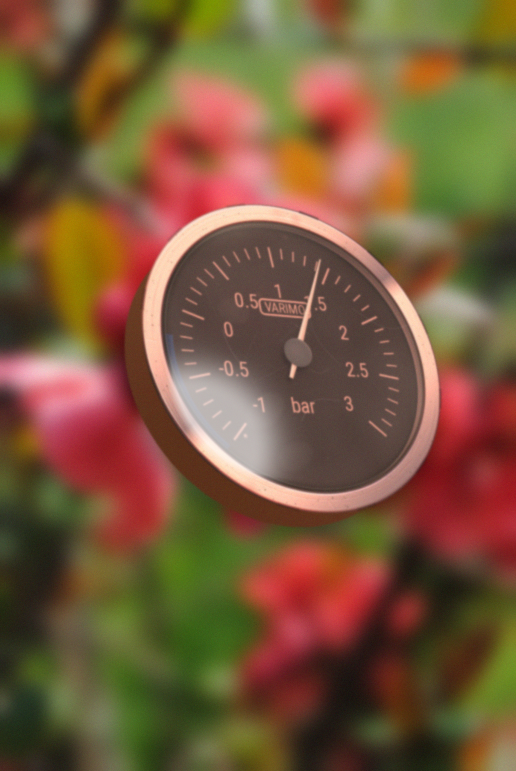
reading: 1.4 (bar)
